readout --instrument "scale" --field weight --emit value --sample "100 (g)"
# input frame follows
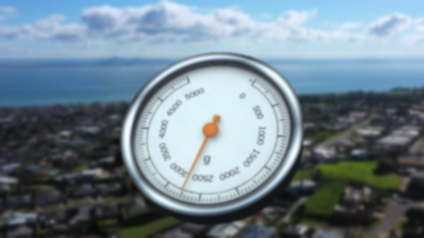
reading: 2750 (g)
